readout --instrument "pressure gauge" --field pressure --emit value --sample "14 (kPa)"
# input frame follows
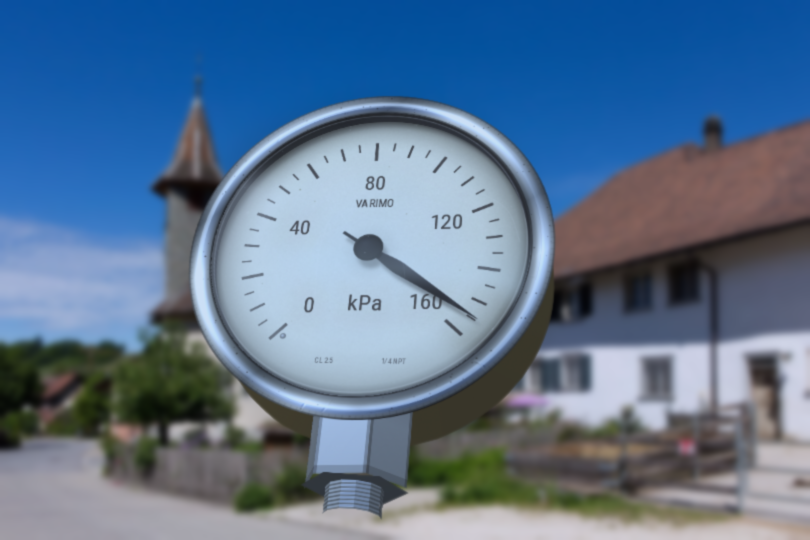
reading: 155 (kPa)
